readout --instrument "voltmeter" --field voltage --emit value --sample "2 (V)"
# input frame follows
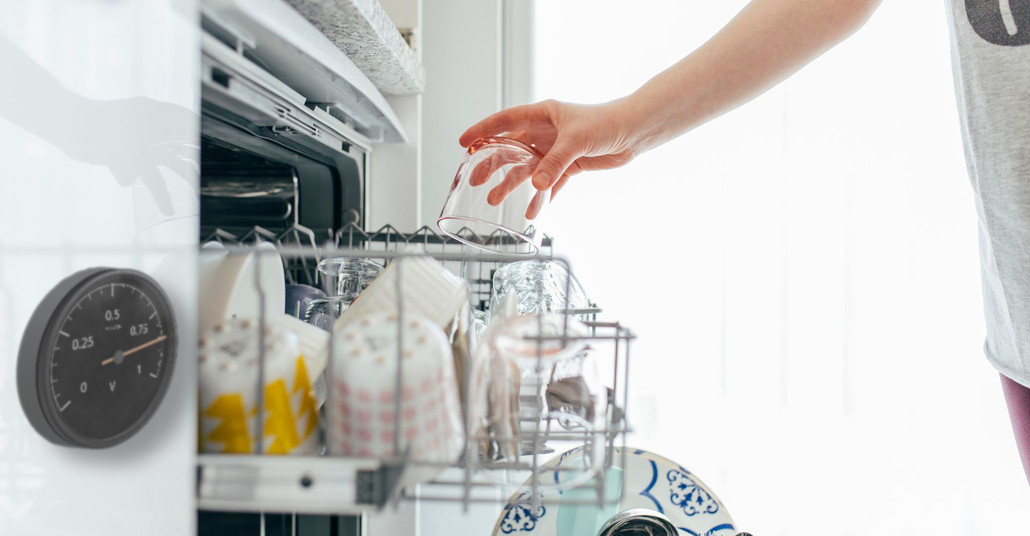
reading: 0.85 (V)
